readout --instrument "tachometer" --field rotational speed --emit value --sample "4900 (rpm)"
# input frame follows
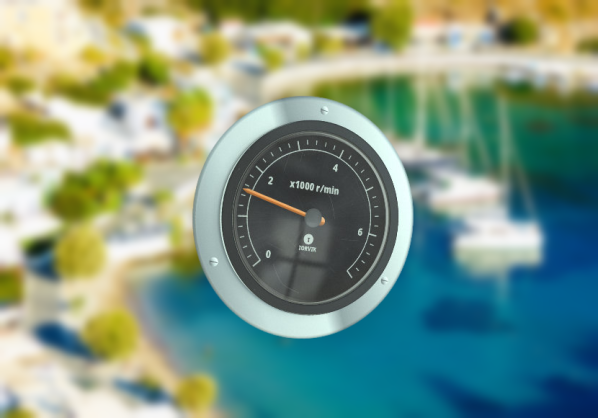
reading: 1500 (rpm)
